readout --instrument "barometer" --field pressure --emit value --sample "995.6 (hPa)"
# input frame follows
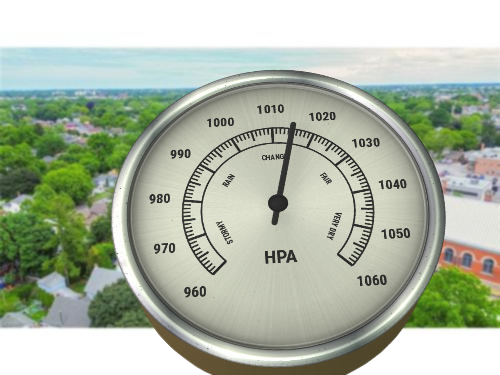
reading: 1015 (hPa)
